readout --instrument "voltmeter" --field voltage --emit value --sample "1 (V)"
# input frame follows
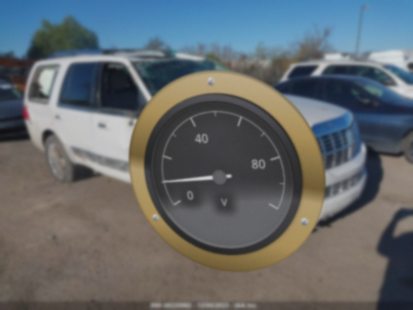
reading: 10 (V)
